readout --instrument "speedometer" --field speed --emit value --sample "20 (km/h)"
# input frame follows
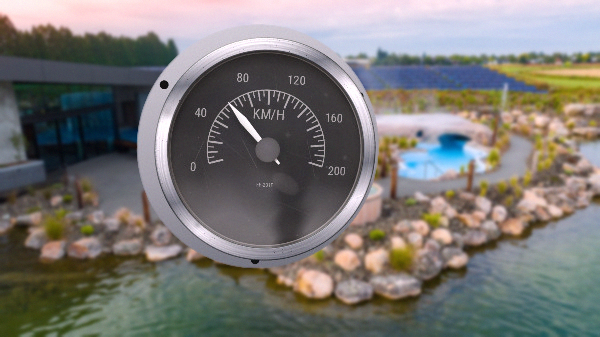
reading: 60 (km/h)
